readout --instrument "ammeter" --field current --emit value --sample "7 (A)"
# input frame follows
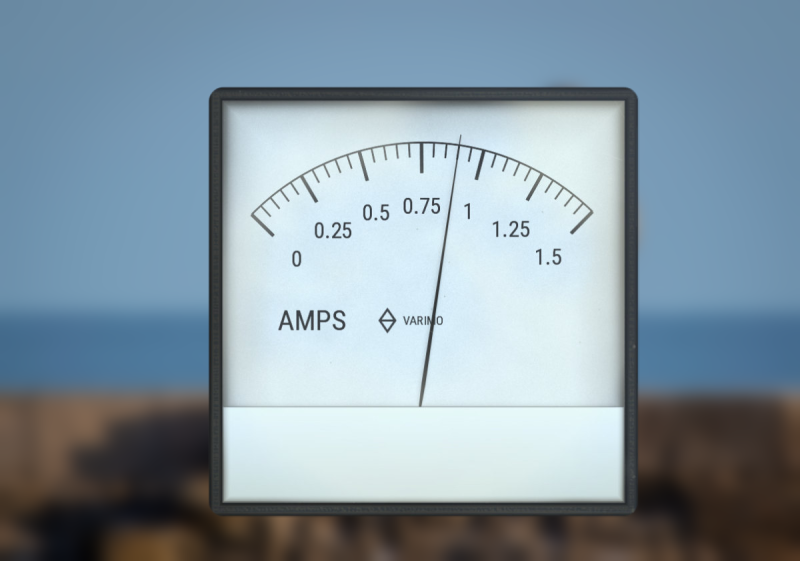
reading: 0.9 (A)
